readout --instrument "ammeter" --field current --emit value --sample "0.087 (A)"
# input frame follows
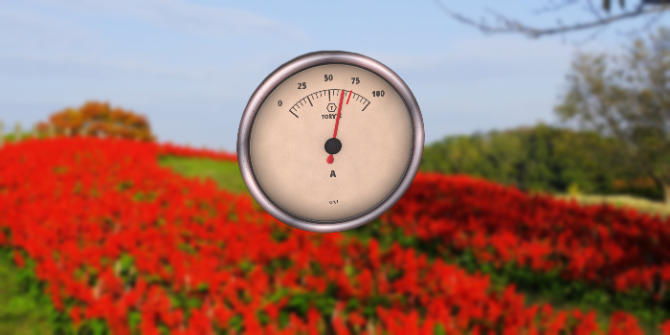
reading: 65 (A)
